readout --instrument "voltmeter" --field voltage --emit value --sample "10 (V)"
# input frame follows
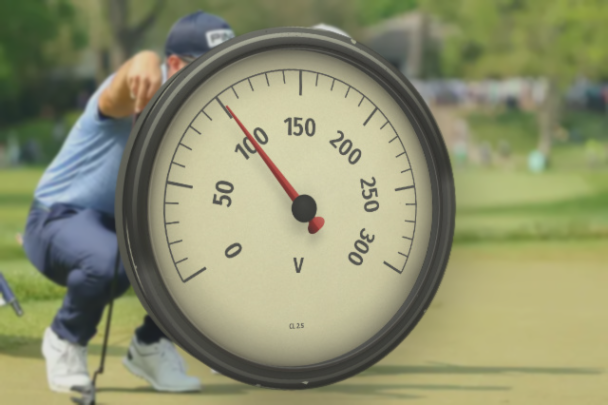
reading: 100 (V)
